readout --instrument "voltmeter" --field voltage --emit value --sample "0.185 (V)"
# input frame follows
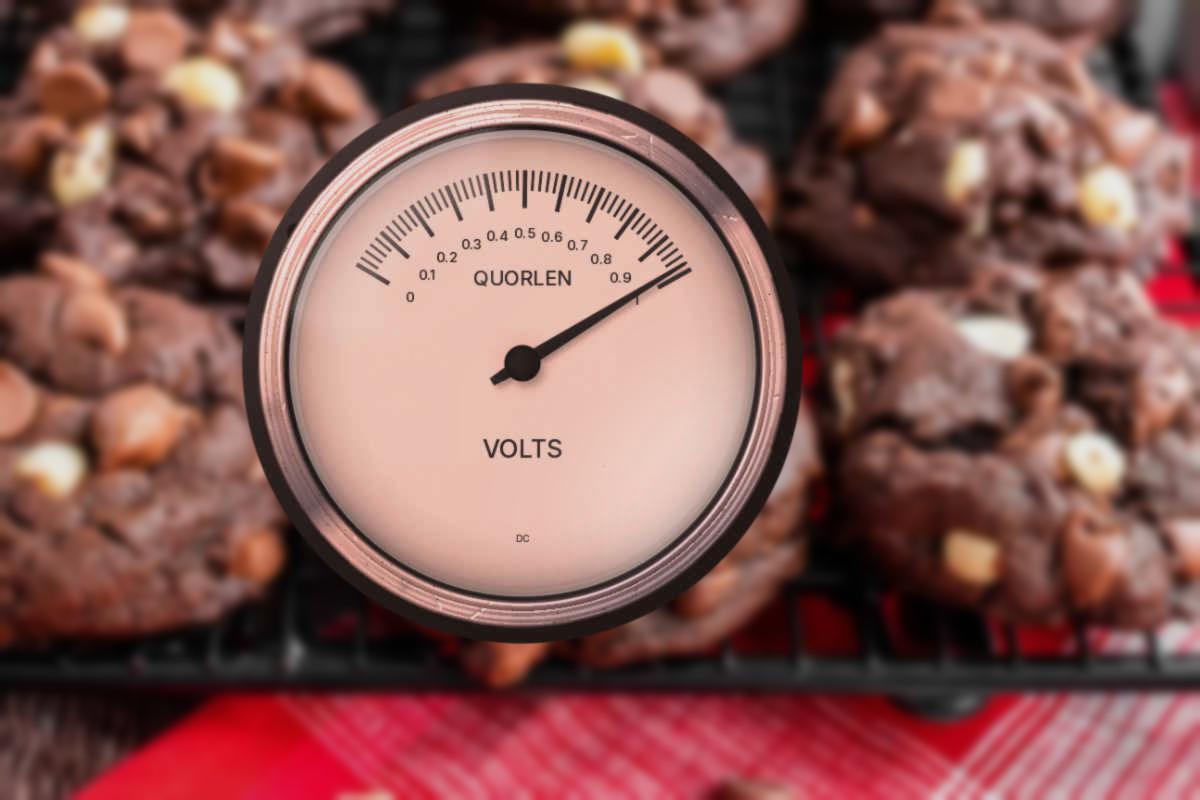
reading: 0.98 (V)
